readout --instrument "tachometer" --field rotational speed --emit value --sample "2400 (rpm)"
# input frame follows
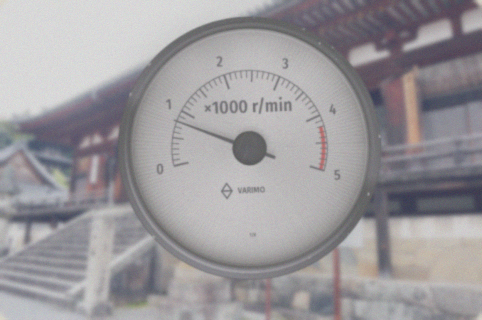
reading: 800 (rpm)
